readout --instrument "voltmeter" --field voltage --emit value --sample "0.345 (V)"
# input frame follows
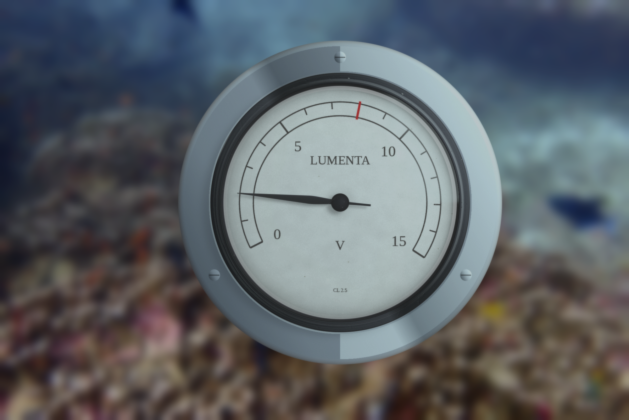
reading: 2 (V)
